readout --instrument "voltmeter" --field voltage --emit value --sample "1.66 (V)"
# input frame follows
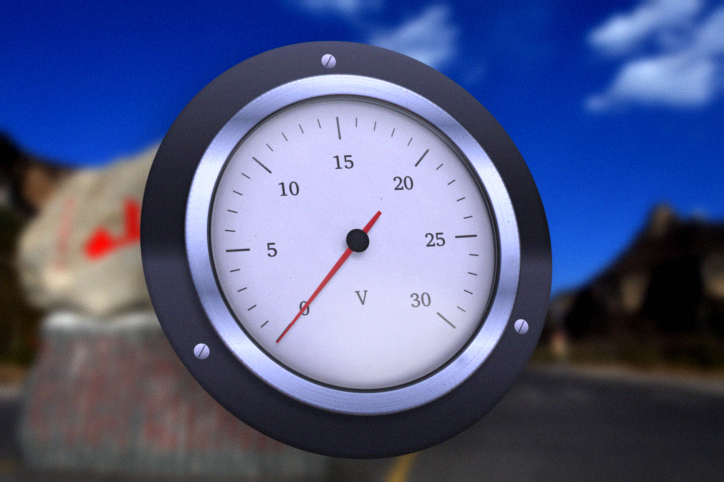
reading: 0 (V)
